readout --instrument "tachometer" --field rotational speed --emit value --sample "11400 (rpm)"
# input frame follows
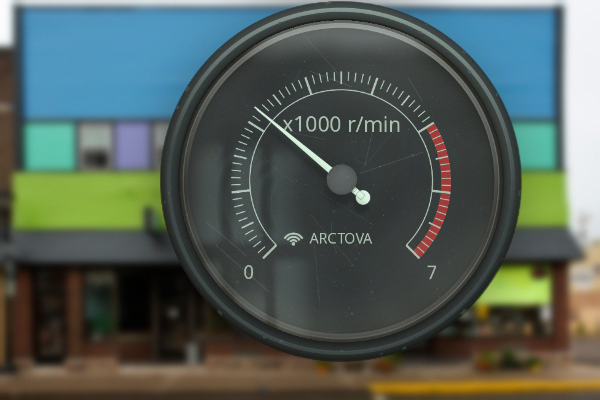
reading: 2200 (rpm)
